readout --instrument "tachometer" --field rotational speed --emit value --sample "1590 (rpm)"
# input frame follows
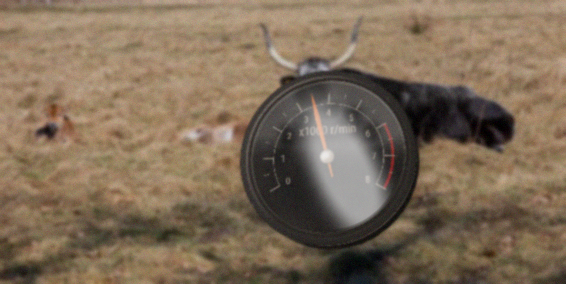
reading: 3500 (rpm)
